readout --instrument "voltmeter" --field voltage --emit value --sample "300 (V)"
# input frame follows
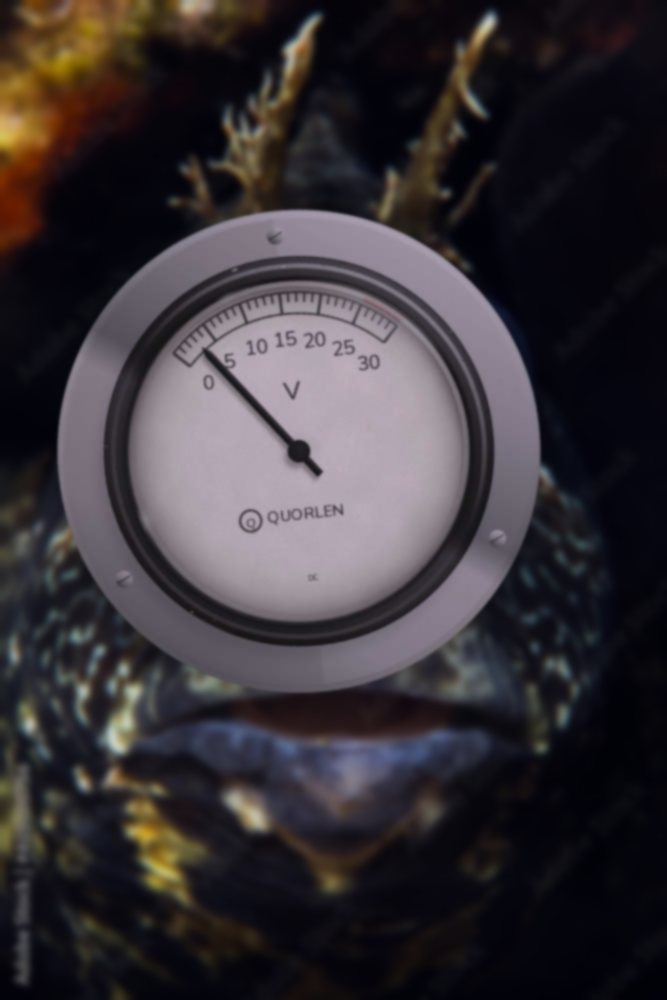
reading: 3 (V)
